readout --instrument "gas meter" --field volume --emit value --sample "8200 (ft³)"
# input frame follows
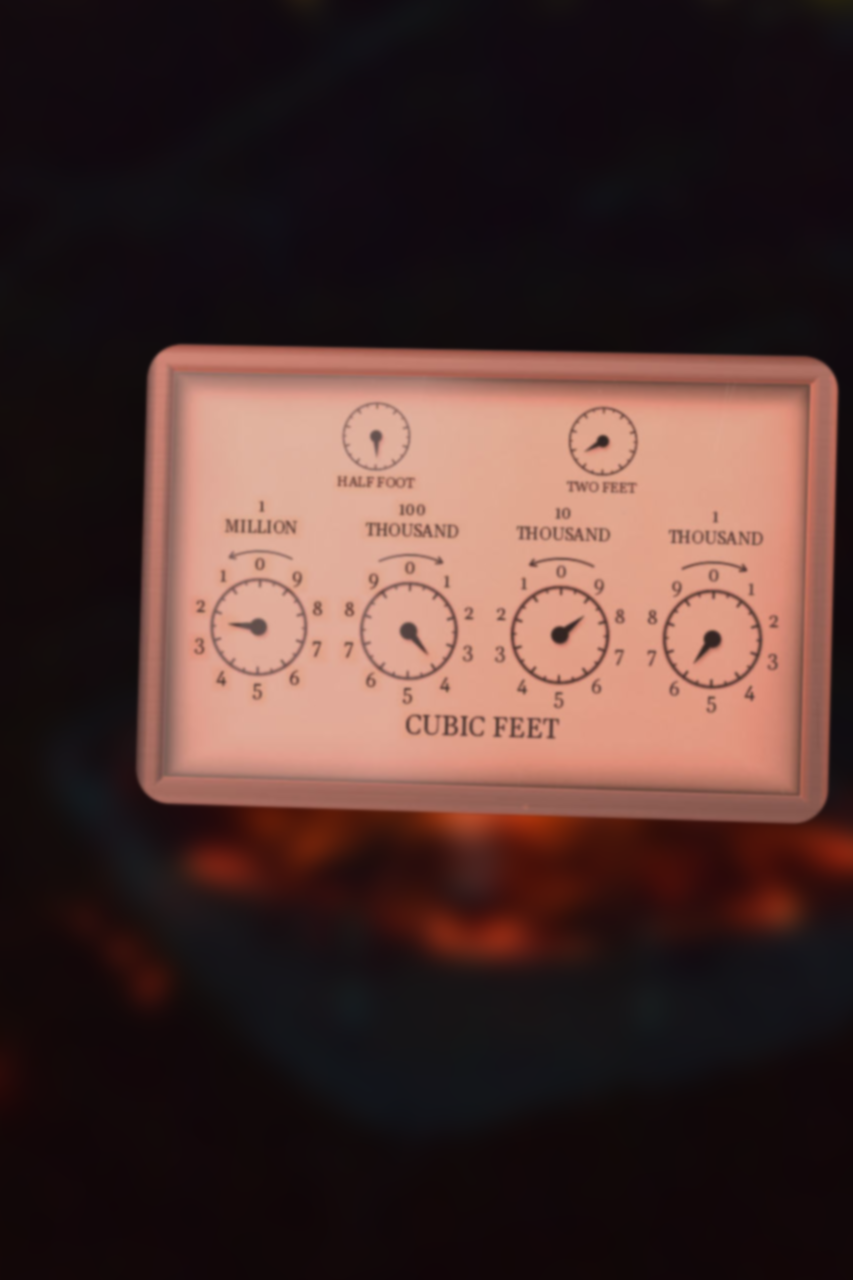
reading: 238600 (ft³)
